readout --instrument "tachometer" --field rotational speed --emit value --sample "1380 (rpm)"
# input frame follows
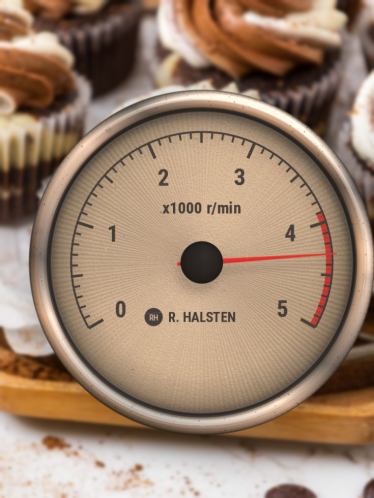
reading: 4300 (rpm)
